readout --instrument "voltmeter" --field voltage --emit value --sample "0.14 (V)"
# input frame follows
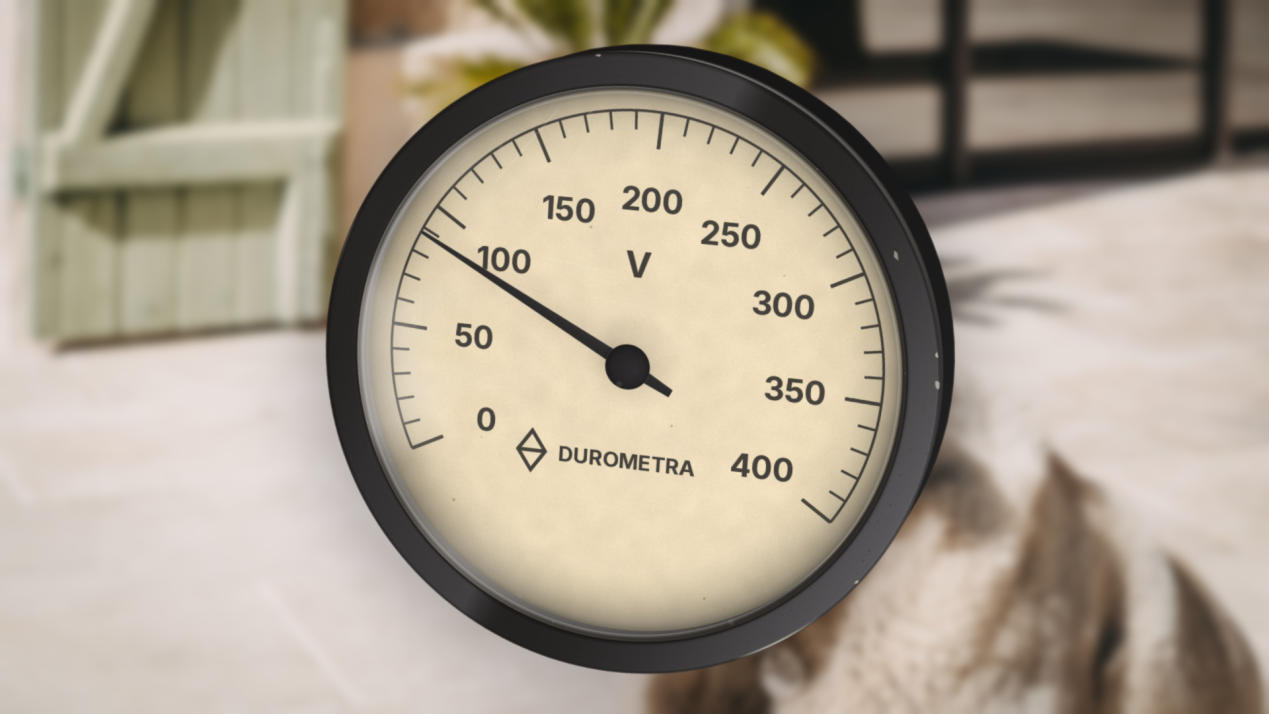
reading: 90 (V)
